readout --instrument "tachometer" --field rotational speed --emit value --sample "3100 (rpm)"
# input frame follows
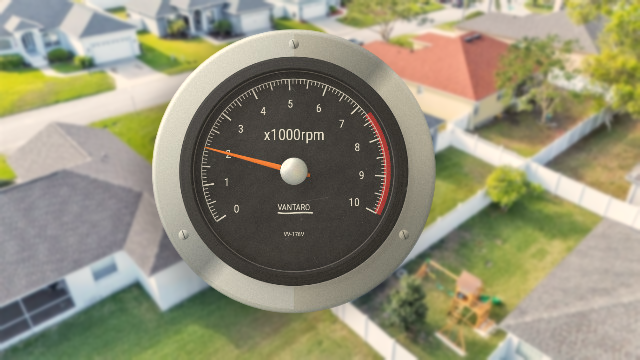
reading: 2000 (rpm)
